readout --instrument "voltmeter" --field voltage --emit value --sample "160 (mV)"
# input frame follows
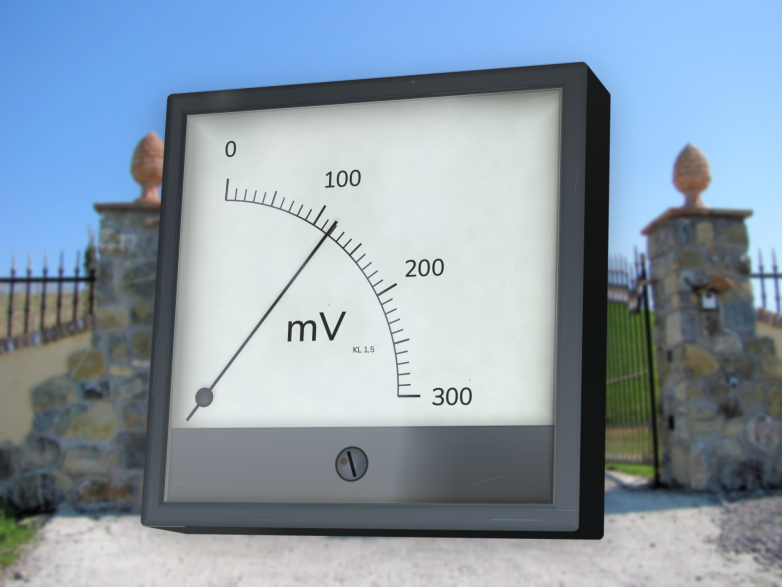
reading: 120 (mV)
